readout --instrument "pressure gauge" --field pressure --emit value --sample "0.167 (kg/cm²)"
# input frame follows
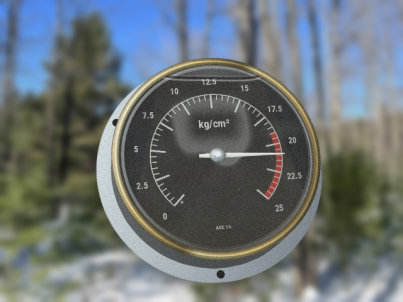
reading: 21 (kg/cm²)
